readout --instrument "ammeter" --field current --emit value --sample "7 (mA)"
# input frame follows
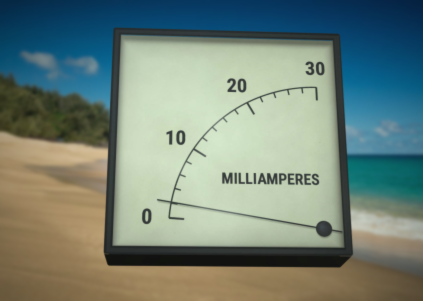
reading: 2 (mA)
